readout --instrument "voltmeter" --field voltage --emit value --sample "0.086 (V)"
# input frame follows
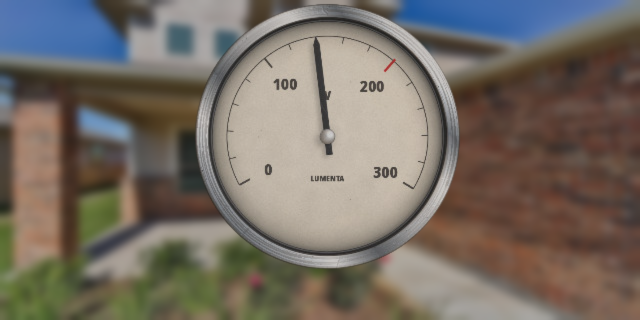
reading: 140 (V)
